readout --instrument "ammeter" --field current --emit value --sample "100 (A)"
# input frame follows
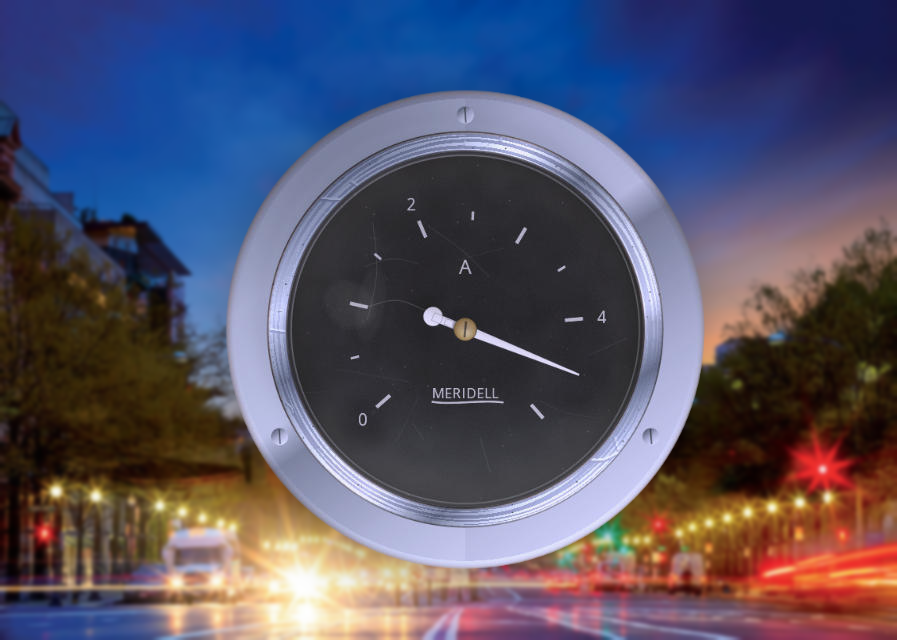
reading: 4.5 (A)
